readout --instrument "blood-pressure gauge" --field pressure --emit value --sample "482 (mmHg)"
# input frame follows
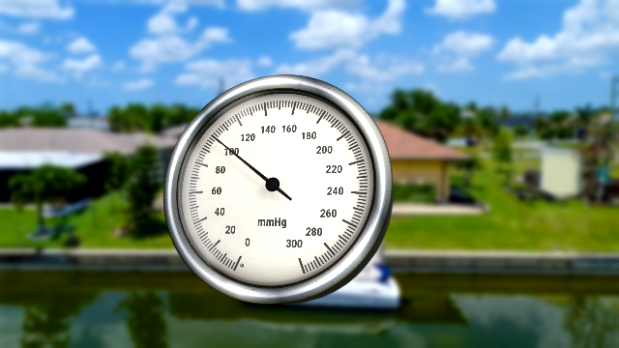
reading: 100 (mmHg)
